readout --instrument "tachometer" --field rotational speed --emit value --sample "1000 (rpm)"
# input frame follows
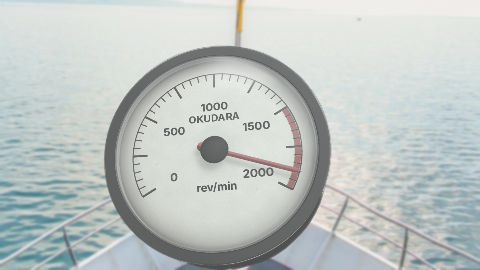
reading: 1900 (rpm)
